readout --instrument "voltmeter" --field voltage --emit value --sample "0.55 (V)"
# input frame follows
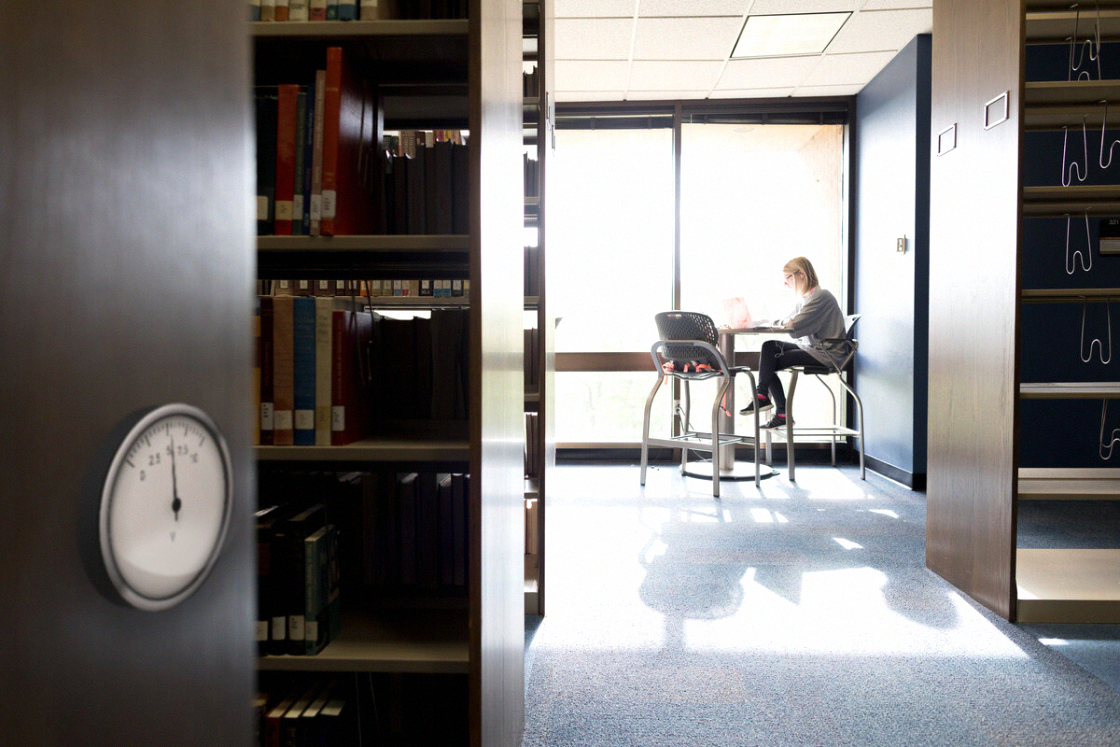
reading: 5 (V)
